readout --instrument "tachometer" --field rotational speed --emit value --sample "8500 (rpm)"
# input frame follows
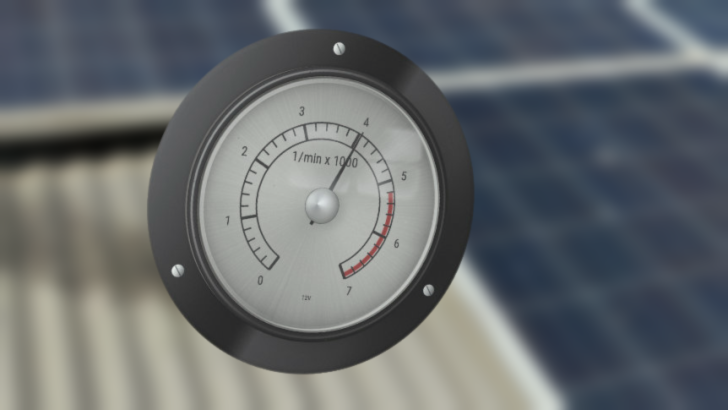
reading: 4000 (rpm)
